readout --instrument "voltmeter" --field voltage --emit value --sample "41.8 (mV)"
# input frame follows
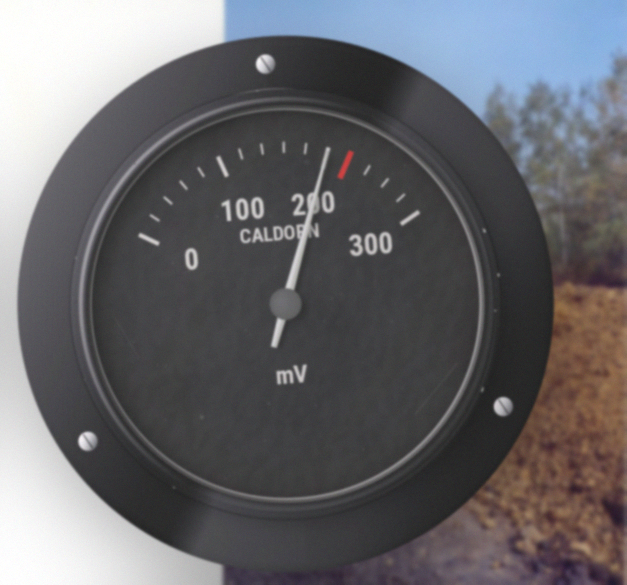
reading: 200 (mV)
